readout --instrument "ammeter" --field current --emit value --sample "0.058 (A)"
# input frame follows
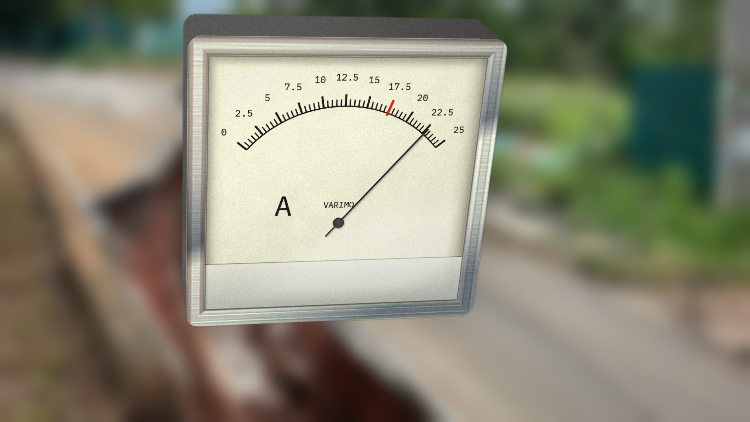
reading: 22.5 (A)
